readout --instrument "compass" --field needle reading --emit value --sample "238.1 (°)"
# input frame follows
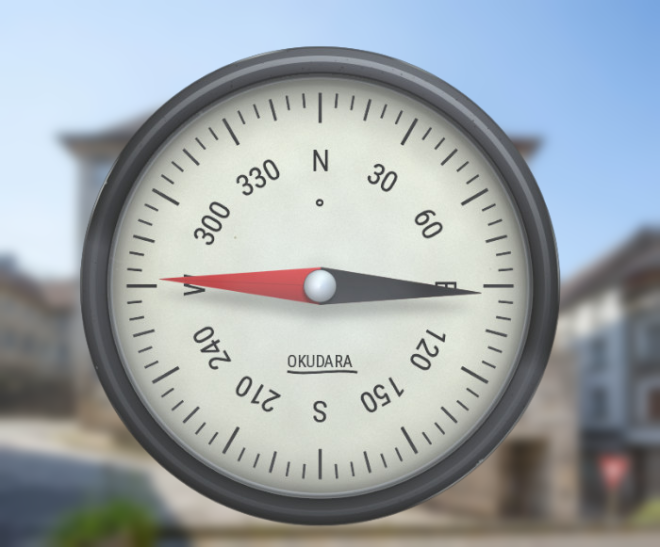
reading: 272.5 (°)
